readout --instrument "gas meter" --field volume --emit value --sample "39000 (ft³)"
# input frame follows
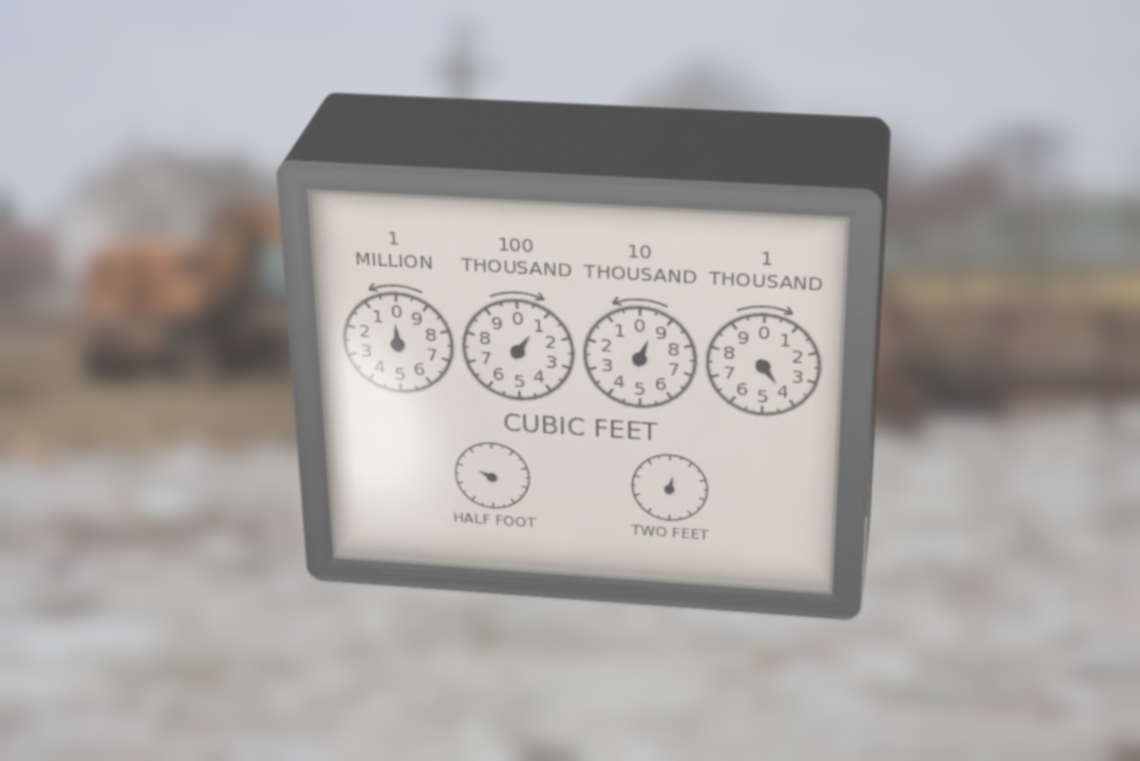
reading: 9400 (ft³)
